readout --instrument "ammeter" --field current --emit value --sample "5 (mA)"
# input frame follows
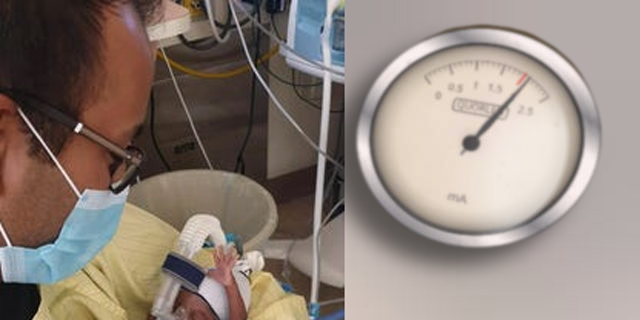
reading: 2 (mA)
